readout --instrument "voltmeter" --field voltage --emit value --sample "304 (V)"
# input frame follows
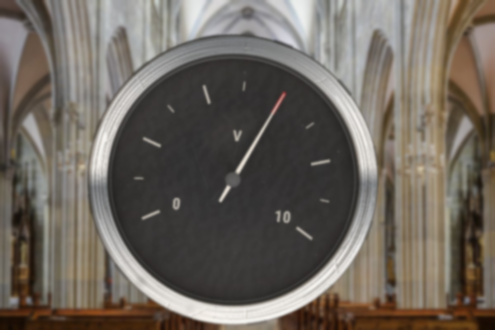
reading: 6 (V)
